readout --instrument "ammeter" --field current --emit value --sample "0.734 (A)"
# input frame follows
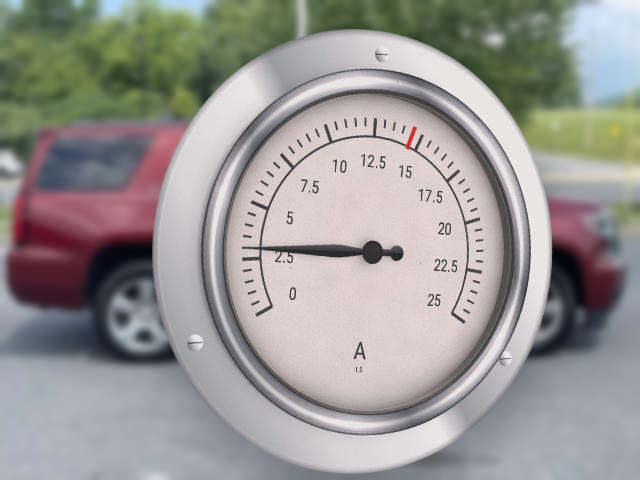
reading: 3 (A)
